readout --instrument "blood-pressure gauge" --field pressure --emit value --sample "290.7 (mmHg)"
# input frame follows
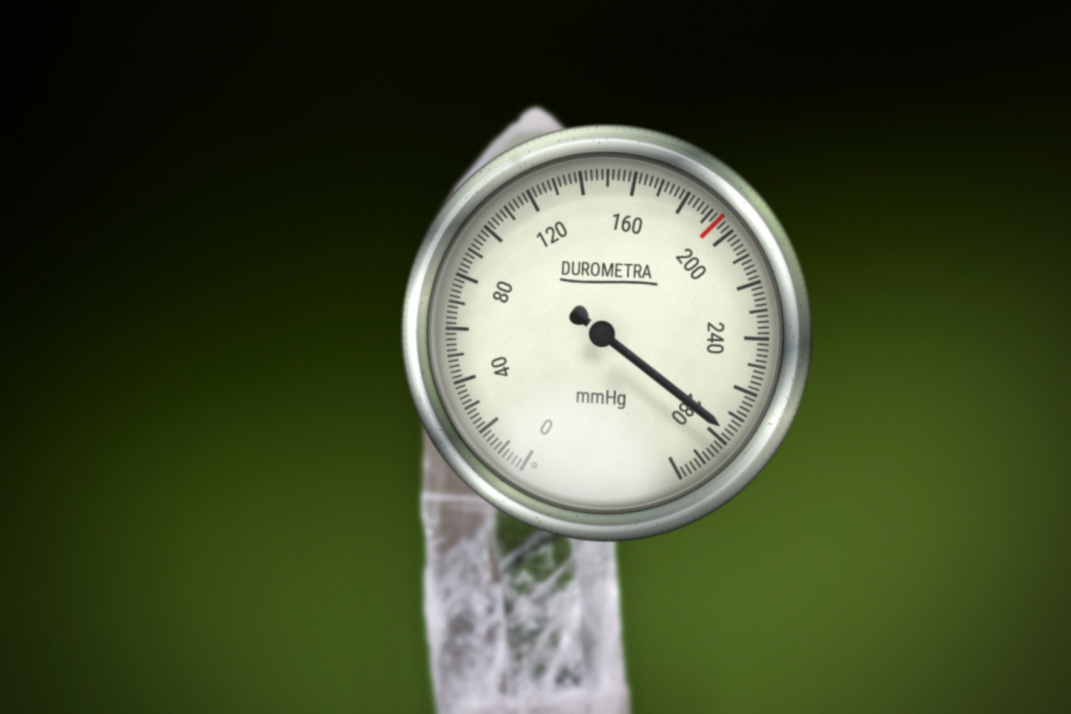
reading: 276 (mmHg)
